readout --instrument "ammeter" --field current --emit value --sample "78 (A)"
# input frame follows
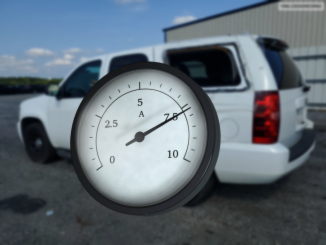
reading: 7.75 (A)
